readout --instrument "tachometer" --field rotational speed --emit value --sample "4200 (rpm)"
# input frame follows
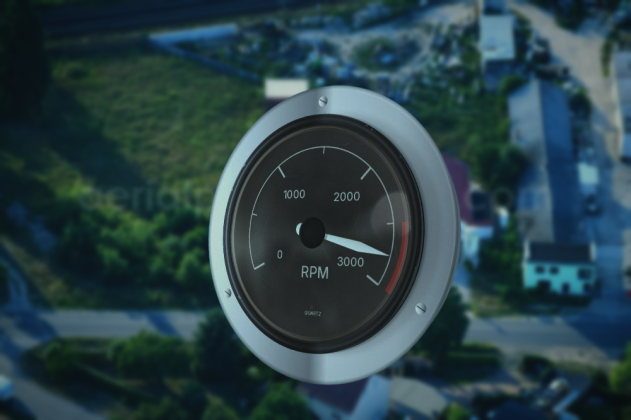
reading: 2750 (rpm)
